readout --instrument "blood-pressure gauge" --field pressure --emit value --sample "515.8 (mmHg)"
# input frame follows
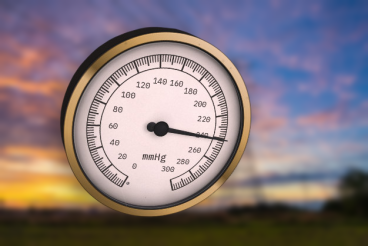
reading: 240 (mmHg)
